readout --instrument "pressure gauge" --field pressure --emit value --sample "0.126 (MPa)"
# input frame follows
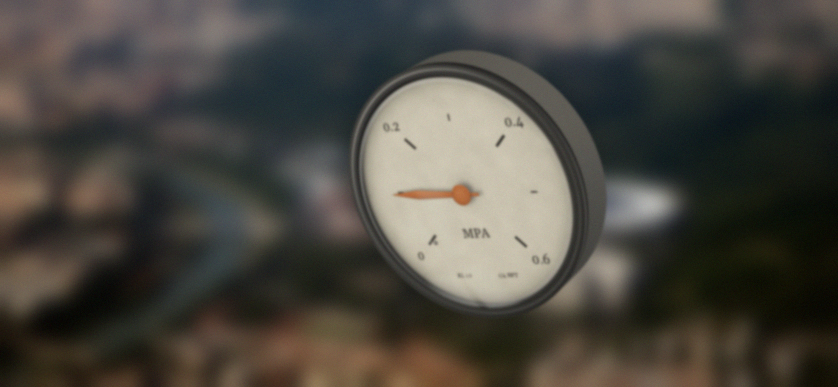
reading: 0.1 (MPa)
